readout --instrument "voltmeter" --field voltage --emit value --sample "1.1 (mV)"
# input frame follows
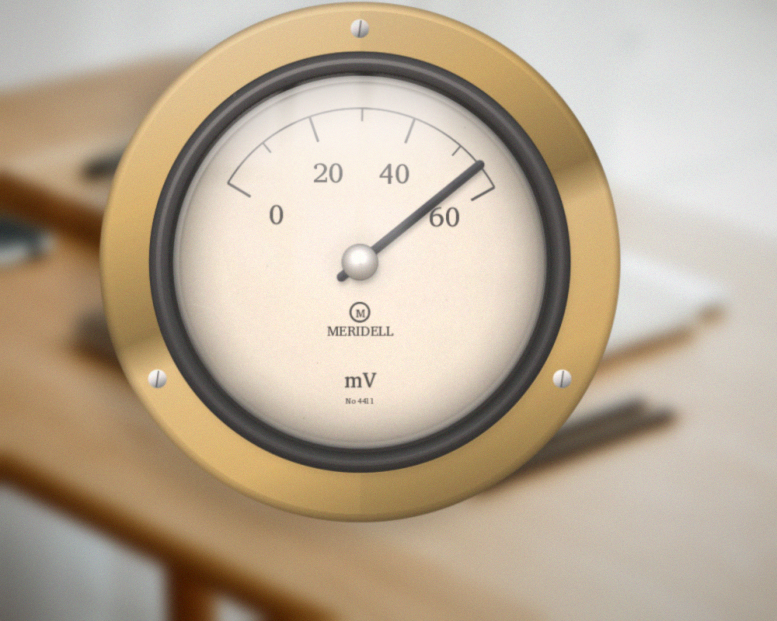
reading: 55 (mV)
